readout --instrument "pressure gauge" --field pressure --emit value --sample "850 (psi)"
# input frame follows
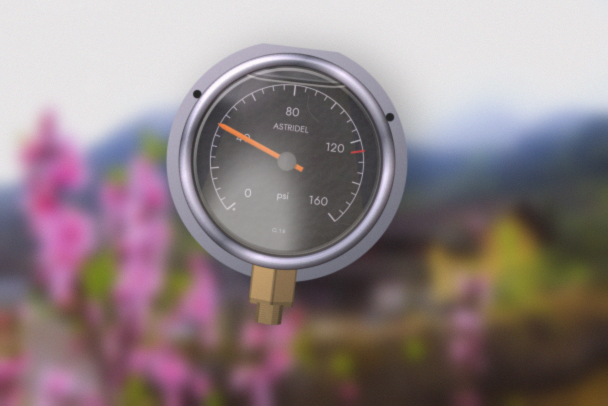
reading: 40 (psi)
